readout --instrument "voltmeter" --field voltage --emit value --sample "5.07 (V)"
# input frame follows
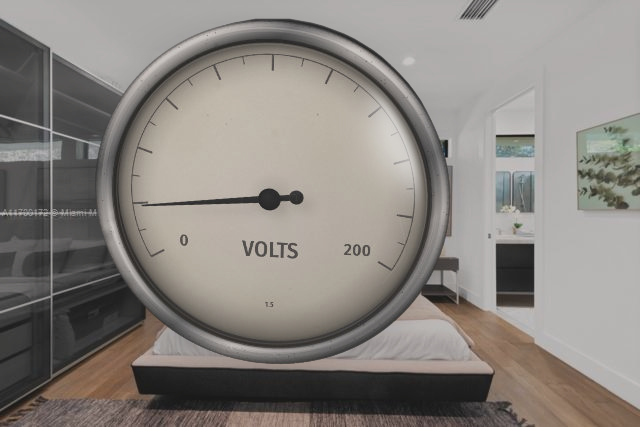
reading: 20 (V)
